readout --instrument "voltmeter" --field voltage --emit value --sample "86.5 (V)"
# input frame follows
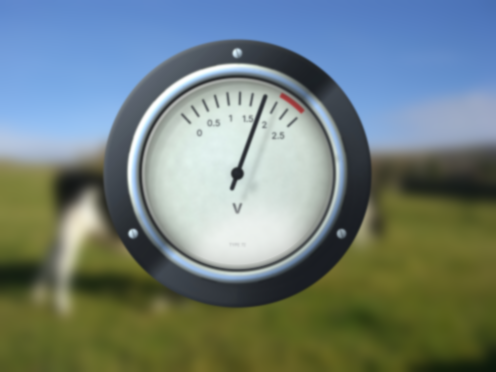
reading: 1.75 (V)
